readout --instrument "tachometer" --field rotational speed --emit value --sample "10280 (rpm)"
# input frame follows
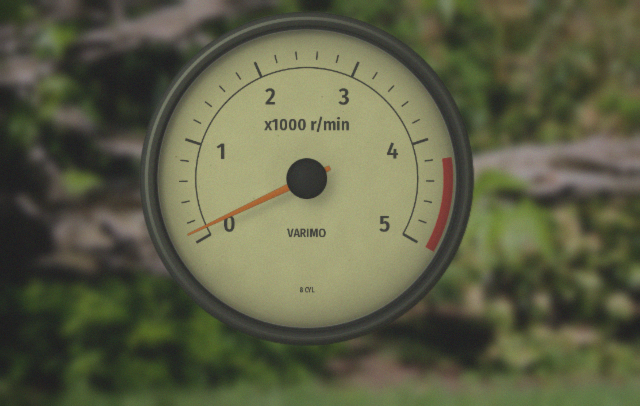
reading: 100 (rpm)
